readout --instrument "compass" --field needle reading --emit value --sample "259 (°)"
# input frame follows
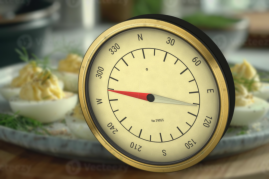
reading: 285 (°)
